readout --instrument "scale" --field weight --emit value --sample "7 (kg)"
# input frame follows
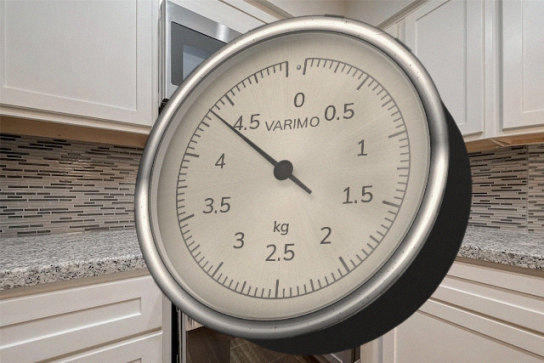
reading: 4.35 (kg)
